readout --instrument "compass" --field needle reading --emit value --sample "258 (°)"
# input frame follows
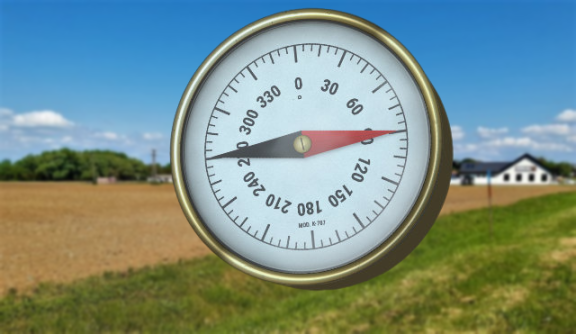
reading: 90 (°)
